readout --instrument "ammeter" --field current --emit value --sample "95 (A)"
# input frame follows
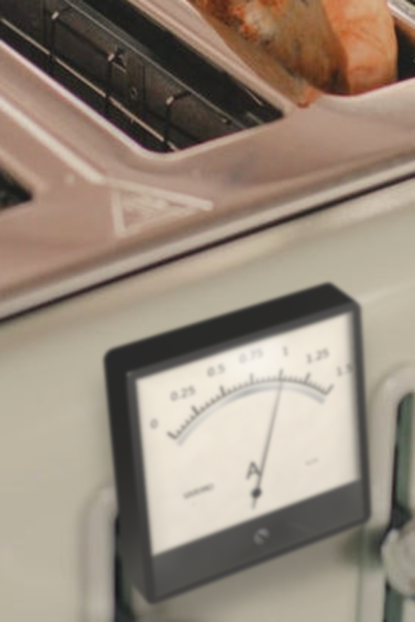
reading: 1 (A)
